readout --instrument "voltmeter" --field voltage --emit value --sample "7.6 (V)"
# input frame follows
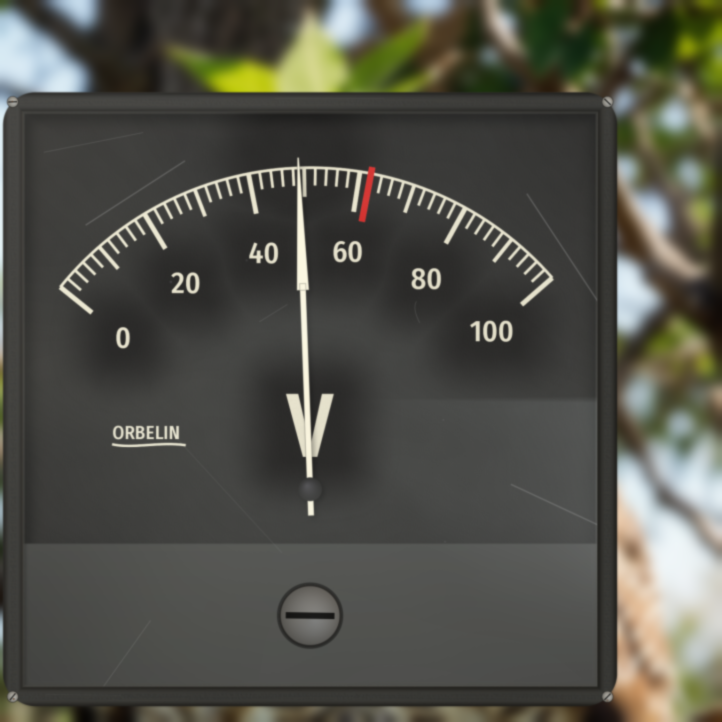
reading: 49 (V)
